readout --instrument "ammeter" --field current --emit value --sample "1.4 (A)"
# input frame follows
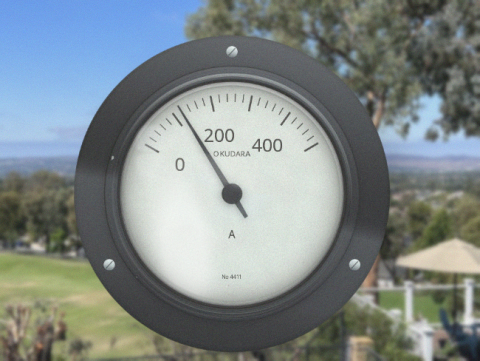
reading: 120 (A)
